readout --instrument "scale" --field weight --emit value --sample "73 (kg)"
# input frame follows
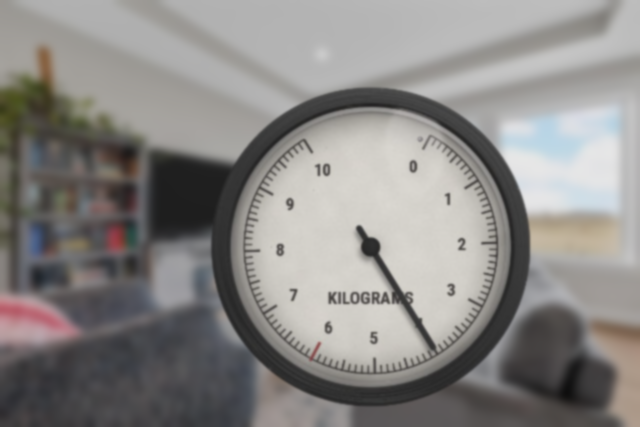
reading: 4 (kg)
